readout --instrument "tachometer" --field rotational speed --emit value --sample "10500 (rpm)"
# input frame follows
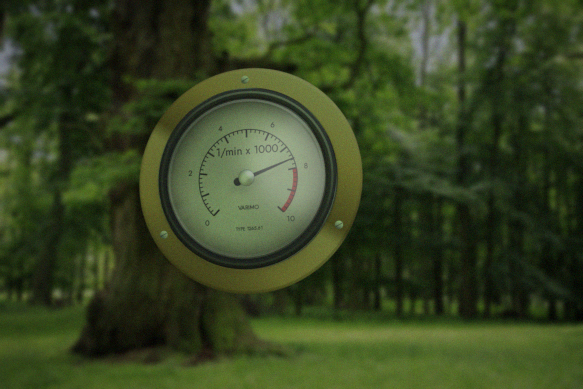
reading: 7600 (rpm)
